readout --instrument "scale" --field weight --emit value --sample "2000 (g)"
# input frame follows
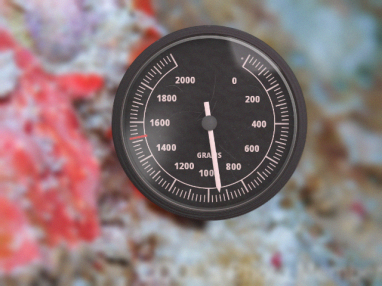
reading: 940 (g)
